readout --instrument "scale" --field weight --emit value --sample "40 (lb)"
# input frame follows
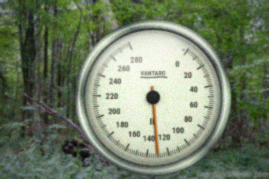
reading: 130 (lb)
